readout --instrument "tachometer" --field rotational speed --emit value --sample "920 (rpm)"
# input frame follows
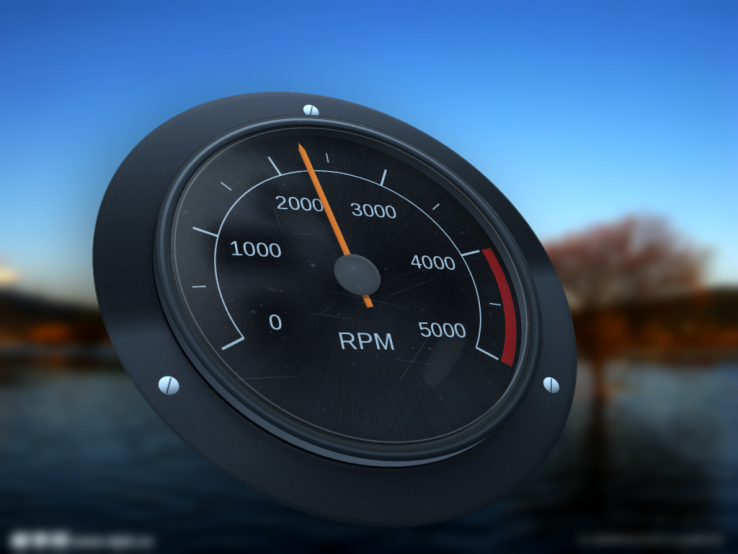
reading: 2250 (rpm)
